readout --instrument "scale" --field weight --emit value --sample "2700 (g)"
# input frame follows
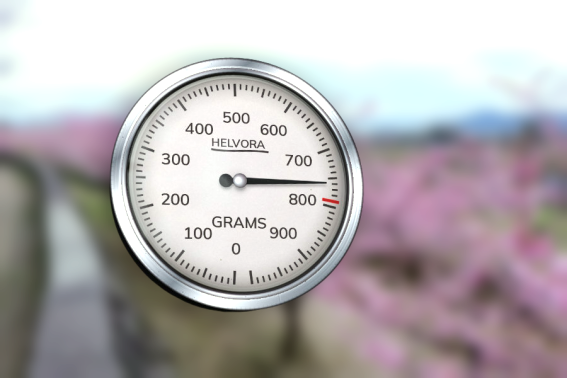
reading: 760 (g)
